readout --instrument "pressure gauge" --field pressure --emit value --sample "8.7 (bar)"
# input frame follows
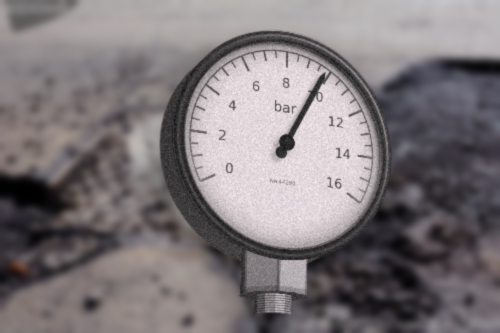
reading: 9.75 (bar)
